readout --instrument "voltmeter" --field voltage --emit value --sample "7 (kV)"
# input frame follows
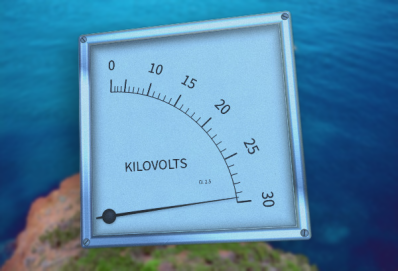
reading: 29.5 (kV)
